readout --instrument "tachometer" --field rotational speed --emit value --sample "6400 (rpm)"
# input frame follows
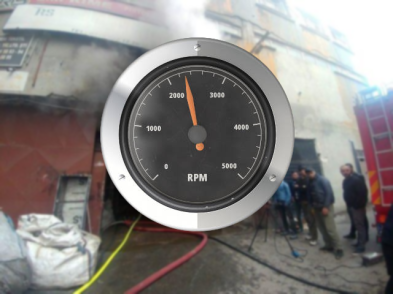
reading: 2300 (rpm)
